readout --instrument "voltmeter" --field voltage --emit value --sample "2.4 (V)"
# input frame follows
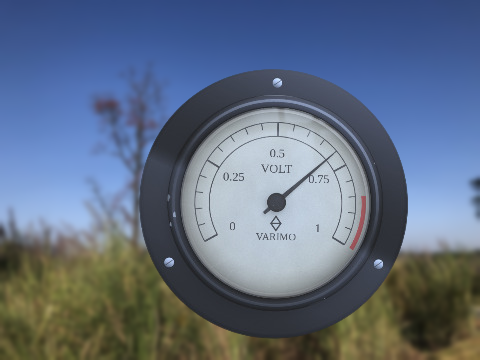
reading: 0.7 (V)
